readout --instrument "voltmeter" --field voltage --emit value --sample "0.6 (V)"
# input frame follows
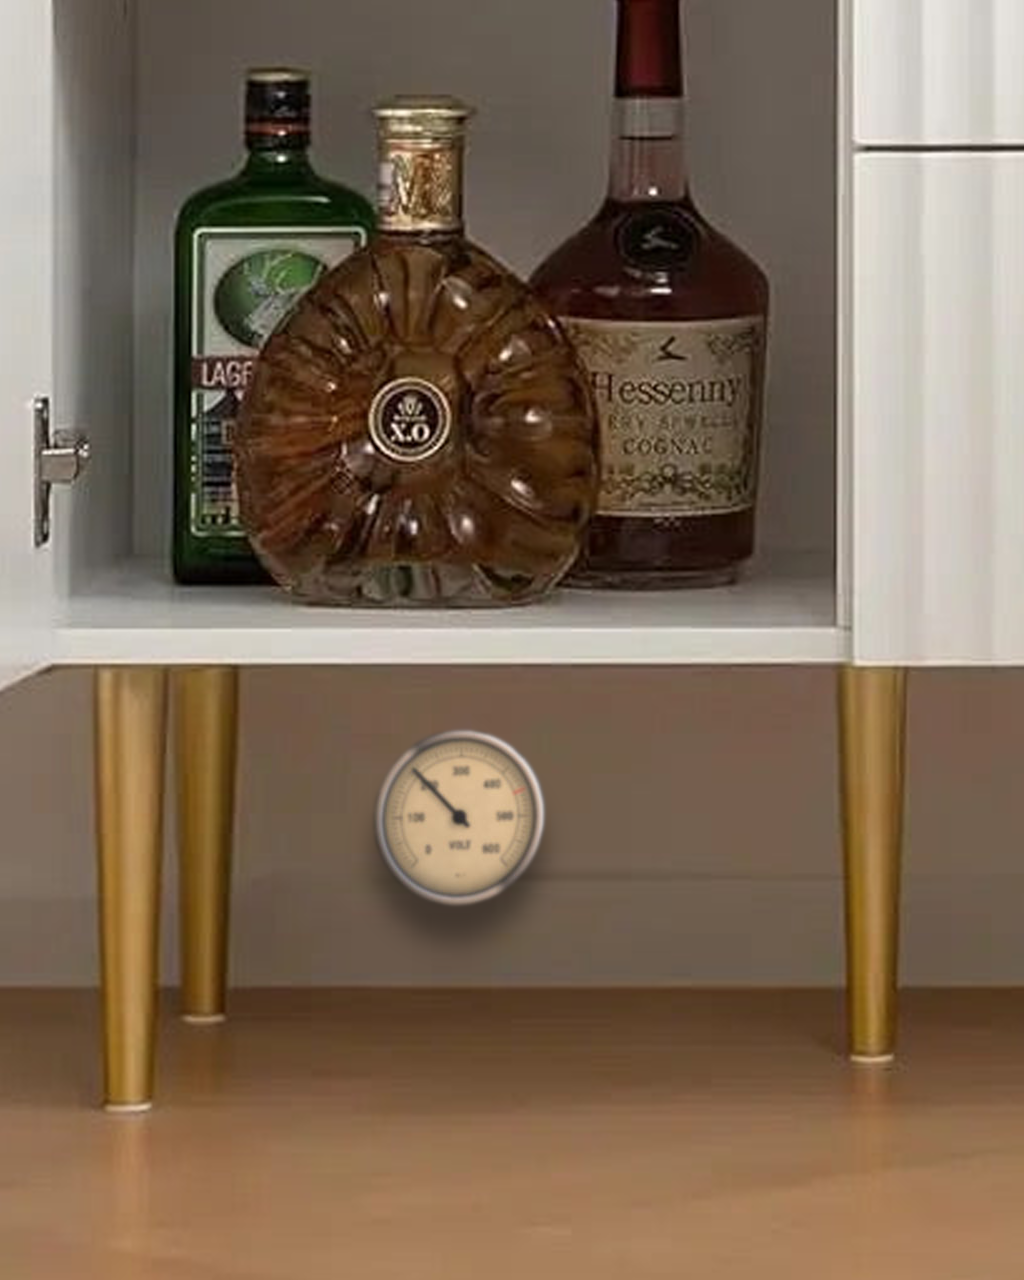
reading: 200 (V)
